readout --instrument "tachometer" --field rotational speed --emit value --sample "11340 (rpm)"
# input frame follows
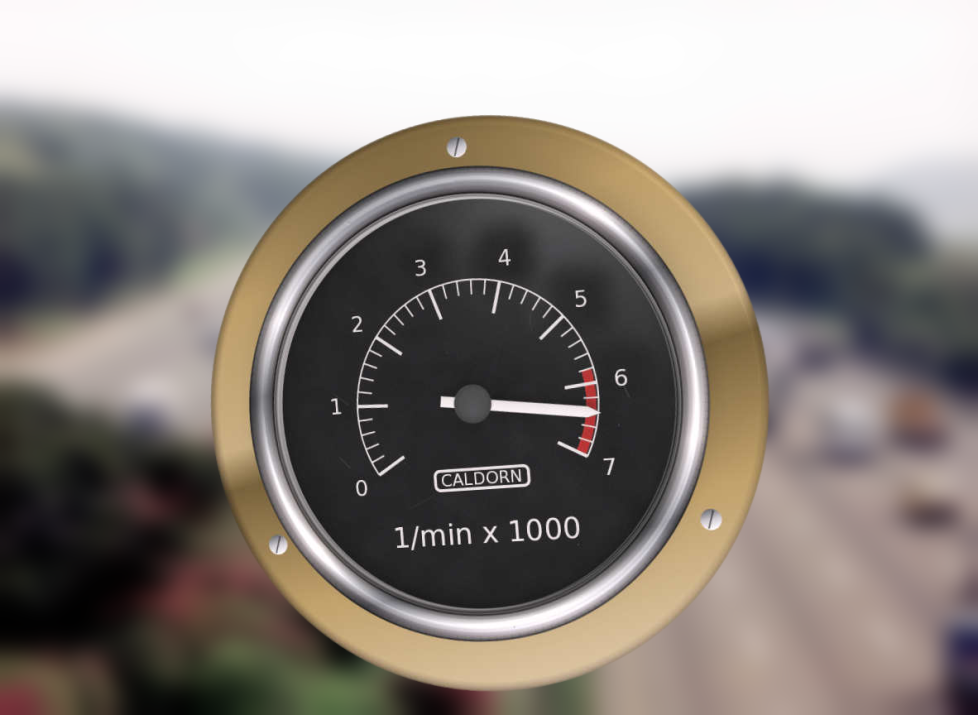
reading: 6400 (rpm)
